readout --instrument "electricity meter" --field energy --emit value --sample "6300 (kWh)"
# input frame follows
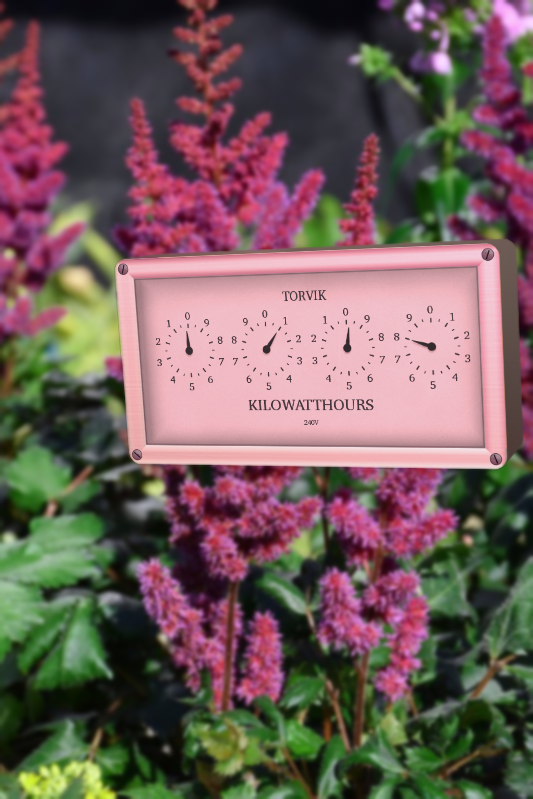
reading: 98 (kWh)
